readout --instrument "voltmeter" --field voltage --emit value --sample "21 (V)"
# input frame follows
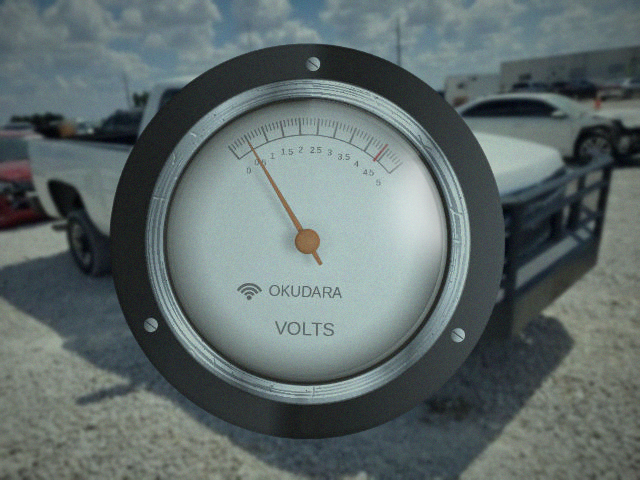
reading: 0.5 (V)
